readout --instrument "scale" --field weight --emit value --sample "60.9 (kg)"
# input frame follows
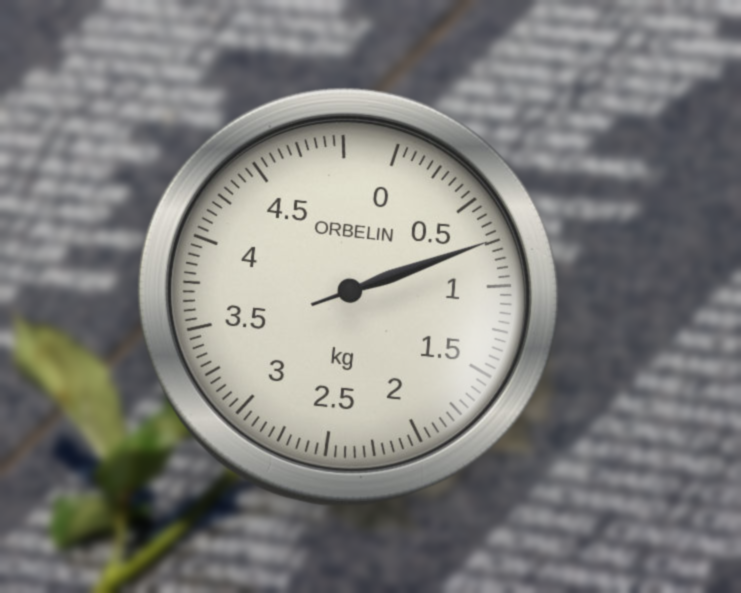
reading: 0.75 (kg)
